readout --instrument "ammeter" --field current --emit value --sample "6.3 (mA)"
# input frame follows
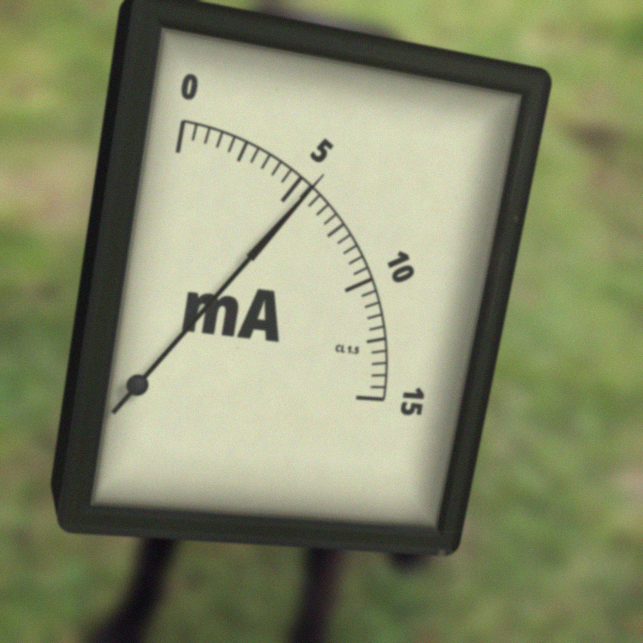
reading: 5.5 (mA)
